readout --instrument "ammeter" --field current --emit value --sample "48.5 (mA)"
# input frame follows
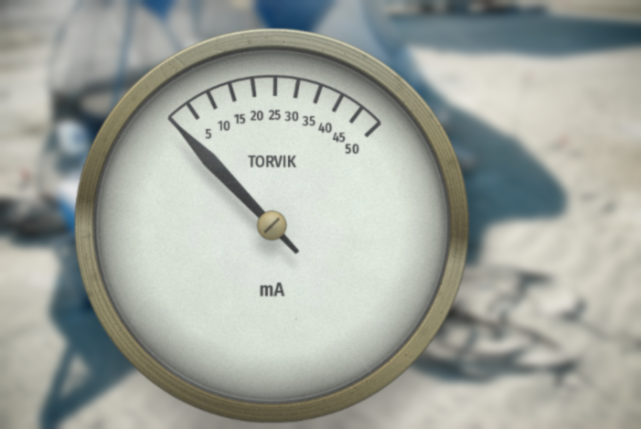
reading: 0 (mA)
